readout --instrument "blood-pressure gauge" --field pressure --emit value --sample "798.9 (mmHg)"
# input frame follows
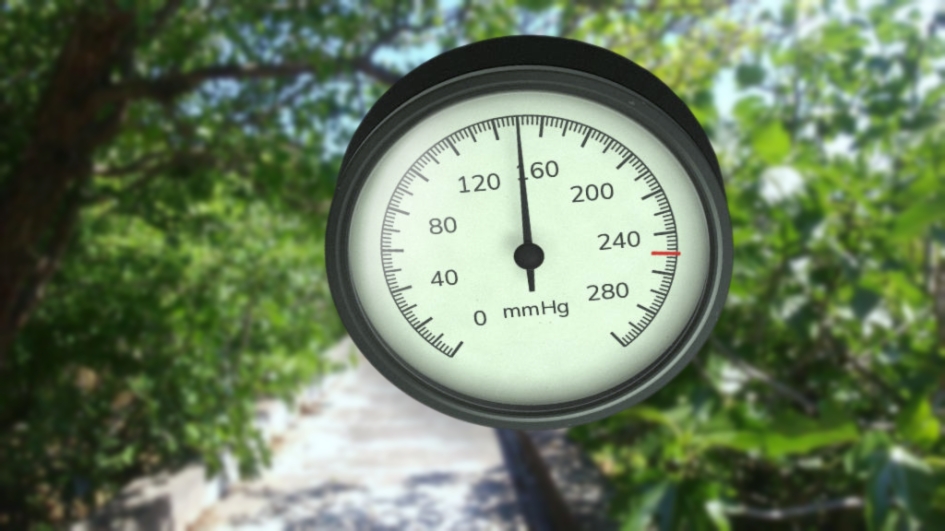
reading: 150 (mmHg)
